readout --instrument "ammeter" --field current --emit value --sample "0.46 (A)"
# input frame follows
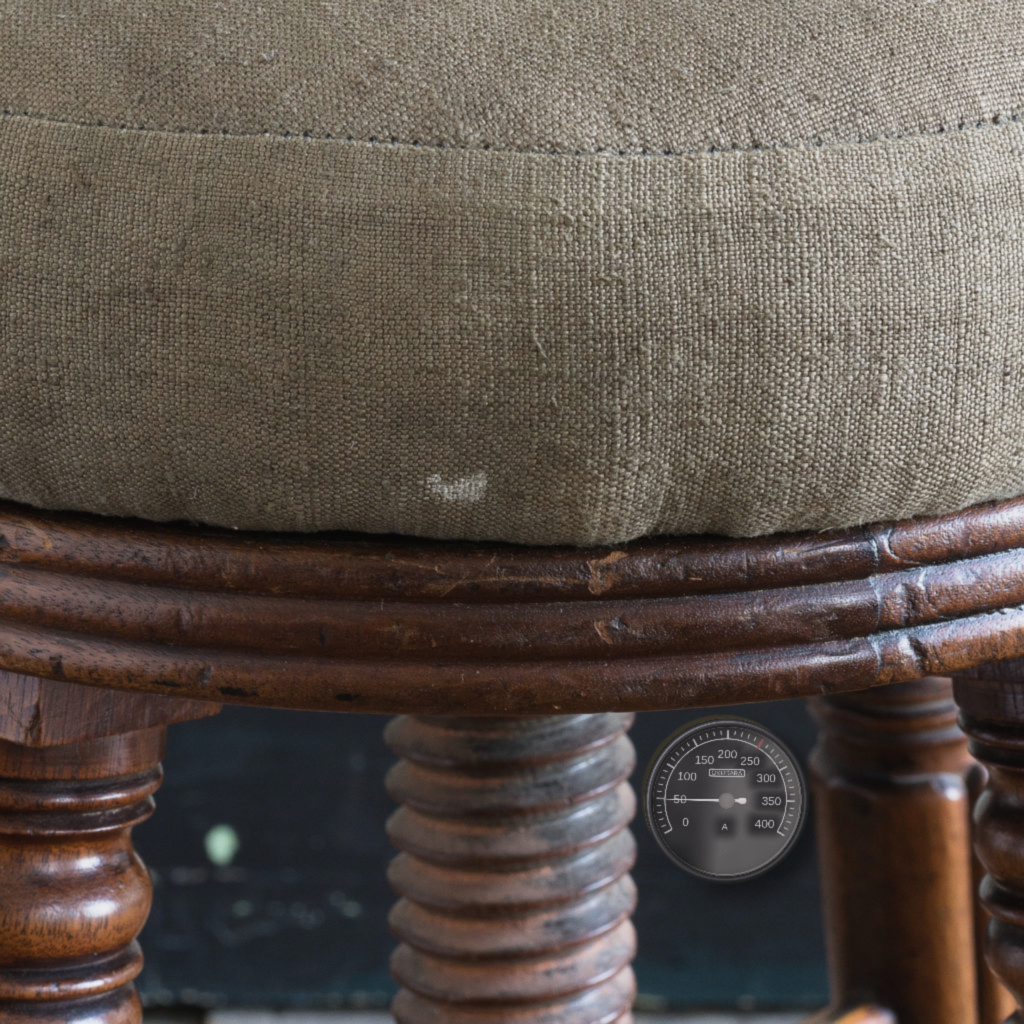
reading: 50 (A)
